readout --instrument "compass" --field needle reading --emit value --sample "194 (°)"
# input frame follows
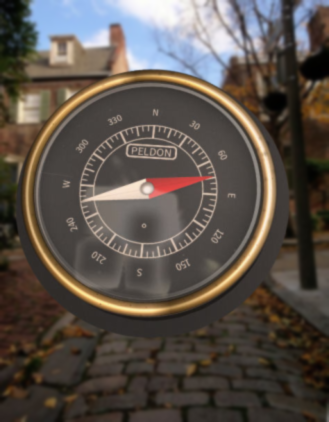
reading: 75 (°)
